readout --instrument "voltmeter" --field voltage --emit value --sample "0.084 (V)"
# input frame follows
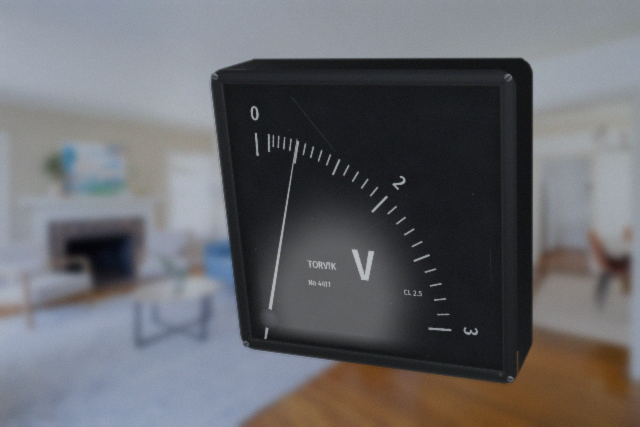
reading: 1 (V)
